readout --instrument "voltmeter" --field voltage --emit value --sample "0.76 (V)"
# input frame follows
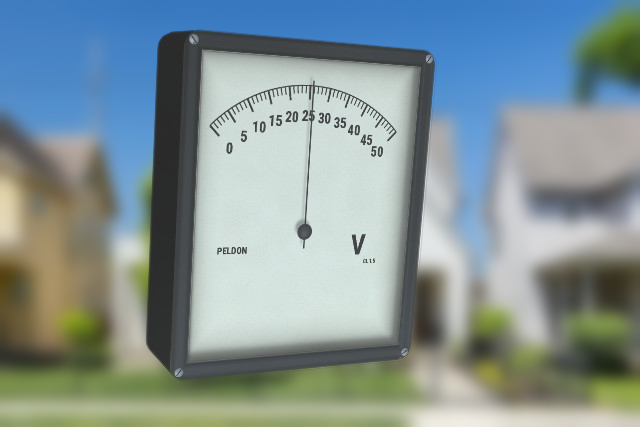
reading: 25 (V)
